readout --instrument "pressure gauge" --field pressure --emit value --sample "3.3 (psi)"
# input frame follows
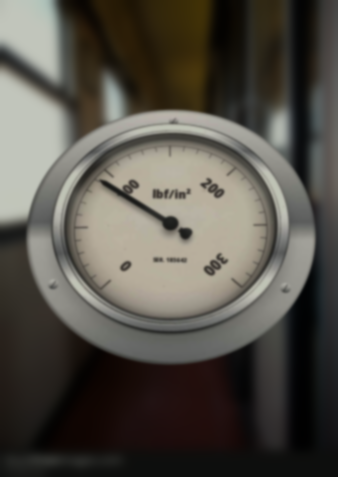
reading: 90 (psi)
